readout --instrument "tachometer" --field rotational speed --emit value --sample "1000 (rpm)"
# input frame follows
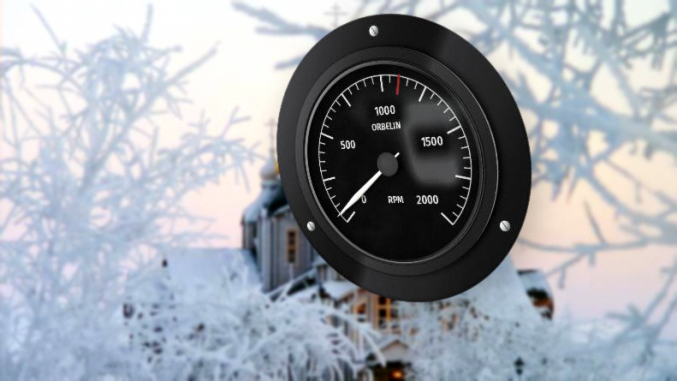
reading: 50 (rpm)
